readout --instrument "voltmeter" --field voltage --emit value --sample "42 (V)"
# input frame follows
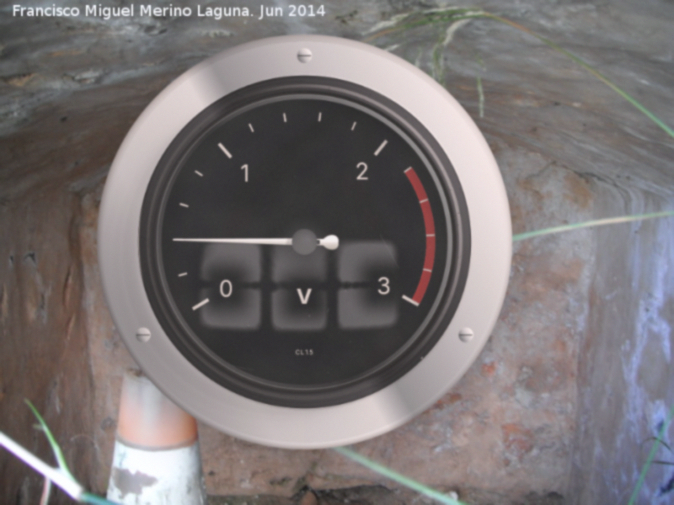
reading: 0.4 (V)
